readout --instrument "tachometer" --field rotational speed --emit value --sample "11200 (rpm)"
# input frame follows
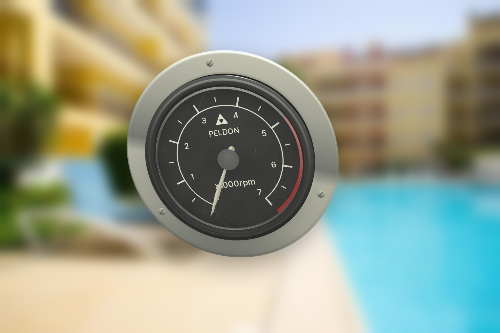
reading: 0 (rpm)
